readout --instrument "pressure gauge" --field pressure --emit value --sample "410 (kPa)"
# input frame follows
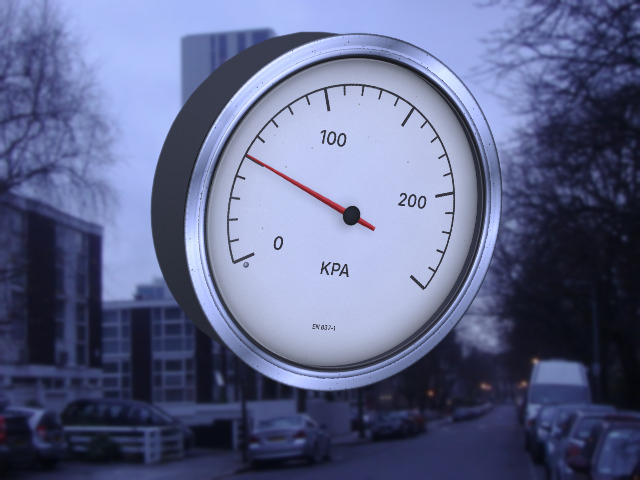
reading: 50 (kPa)
